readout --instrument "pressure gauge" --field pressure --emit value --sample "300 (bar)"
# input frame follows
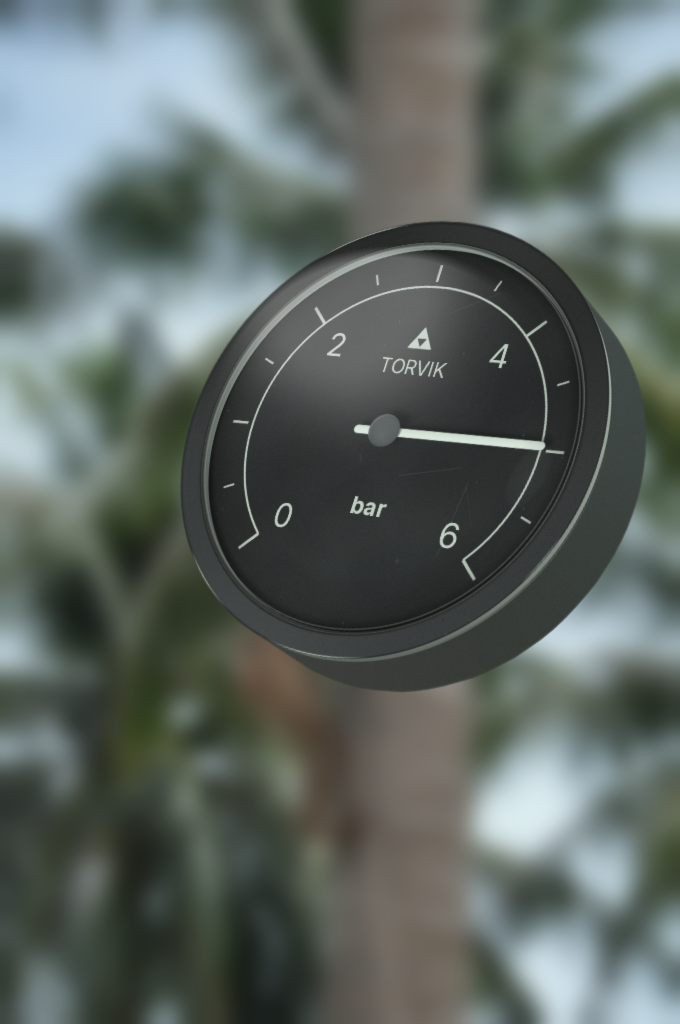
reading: 5 (bar)
